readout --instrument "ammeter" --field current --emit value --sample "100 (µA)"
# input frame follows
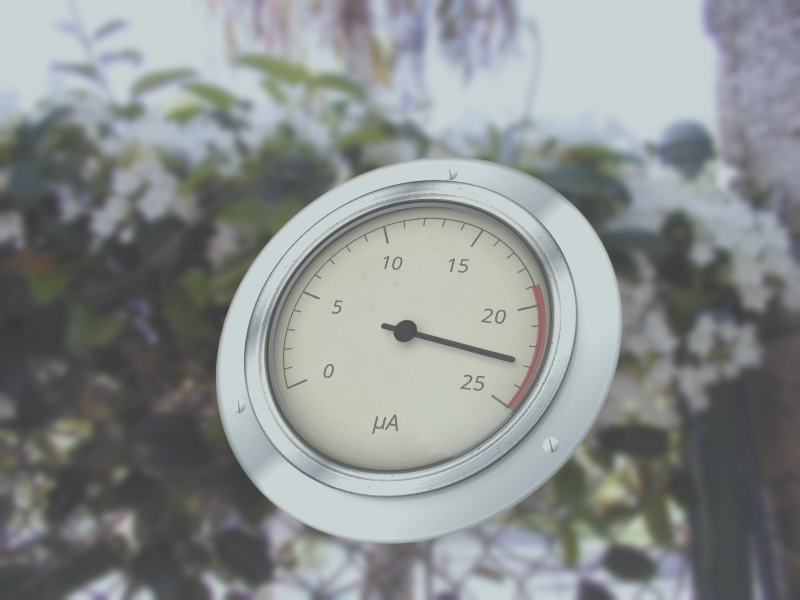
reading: 23 (µA)
